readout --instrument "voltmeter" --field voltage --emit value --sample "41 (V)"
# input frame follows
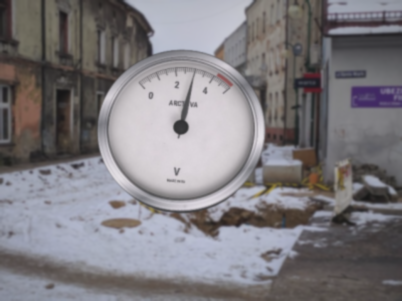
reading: 3 (V)
